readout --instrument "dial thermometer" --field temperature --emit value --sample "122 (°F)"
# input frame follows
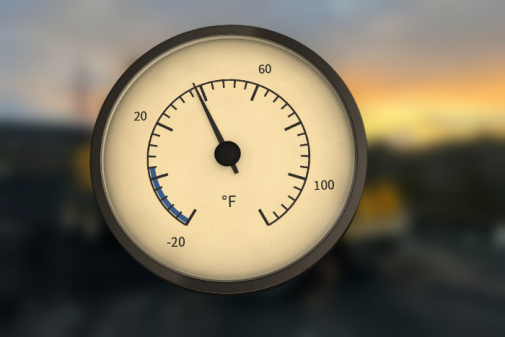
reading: 38 (°F)
